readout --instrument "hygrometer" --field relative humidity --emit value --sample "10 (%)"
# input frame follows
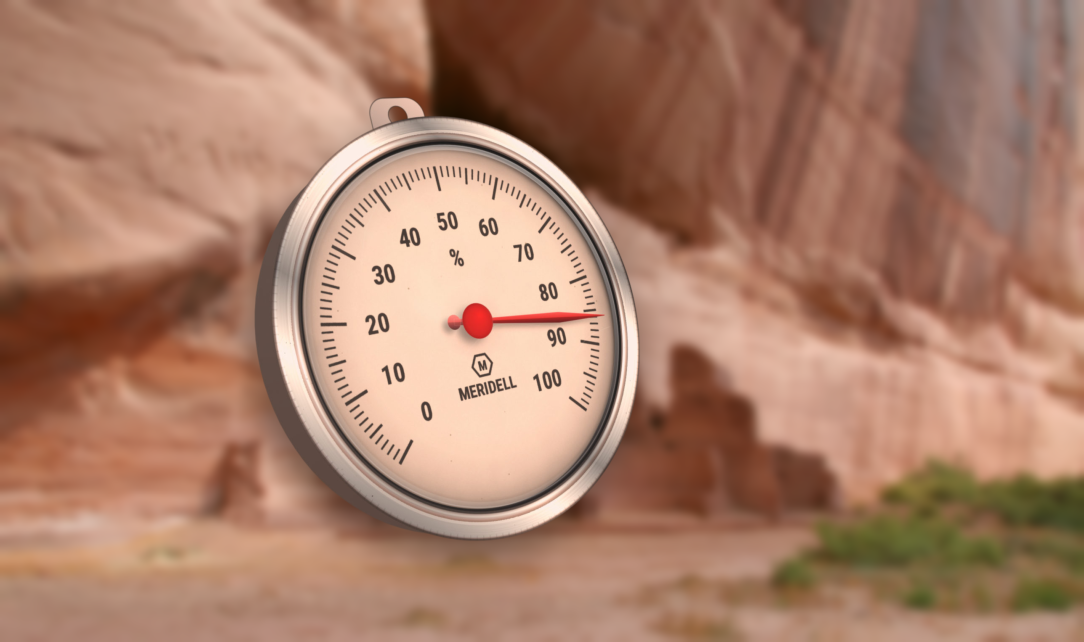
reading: 86 (%)
